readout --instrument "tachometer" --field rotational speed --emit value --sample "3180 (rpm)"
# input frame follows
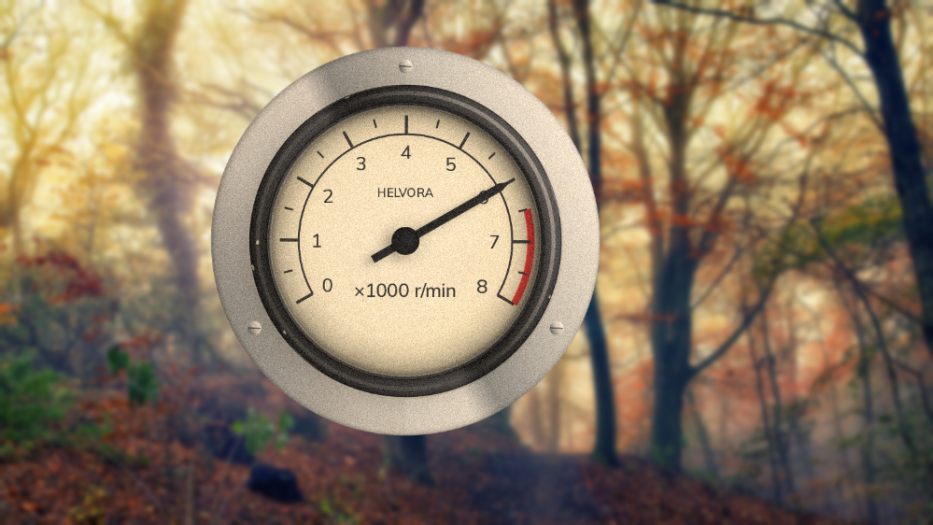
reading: 6000 (rpm)
